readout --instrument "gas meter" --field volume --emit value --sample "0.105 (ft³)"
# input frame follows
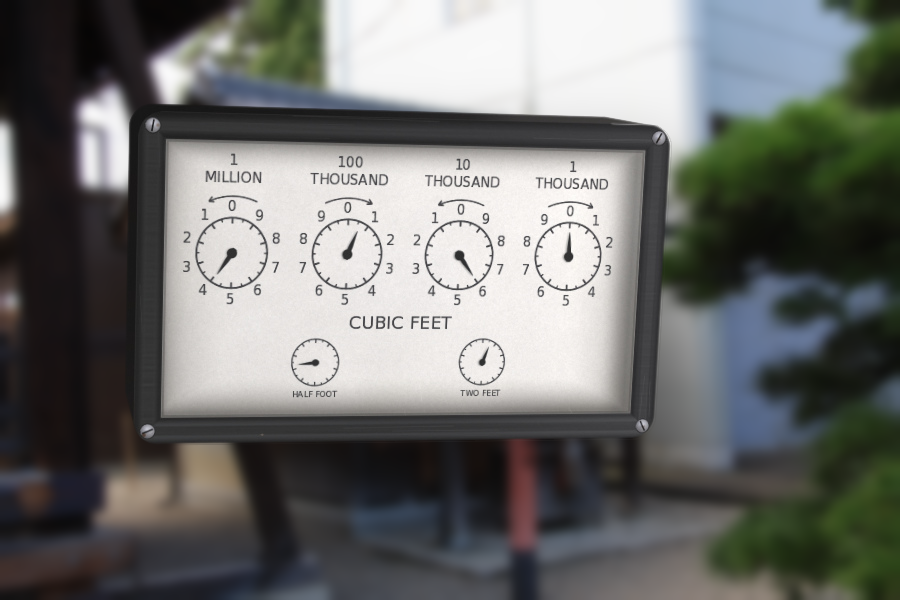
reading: 406000 (ft³)
